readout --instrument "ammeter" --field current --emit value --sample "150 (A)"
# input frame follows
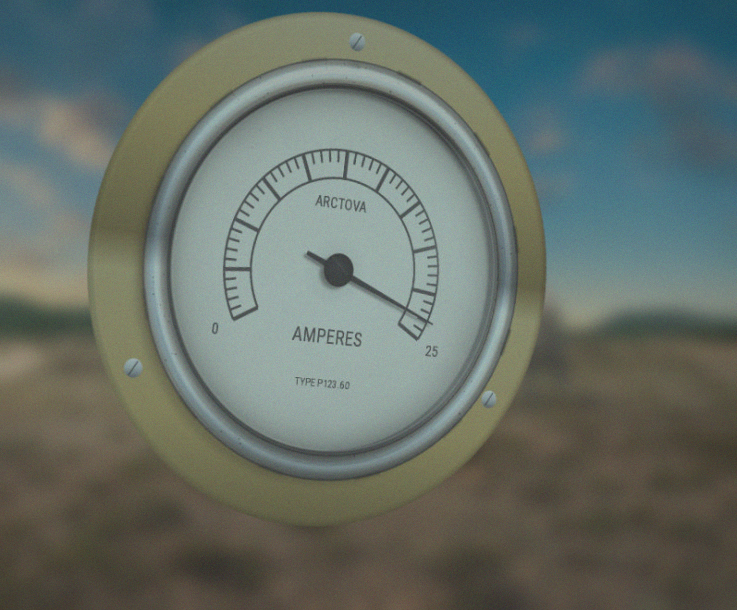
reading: 24 (A)
